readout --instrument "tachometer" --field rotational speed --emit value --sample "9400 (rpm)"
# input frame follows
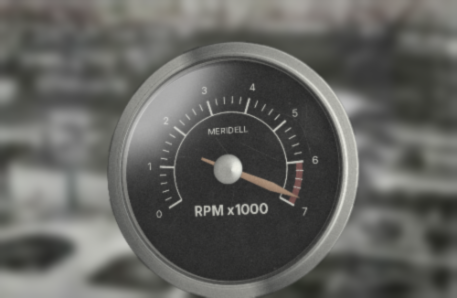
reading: 6800 (rpm)
